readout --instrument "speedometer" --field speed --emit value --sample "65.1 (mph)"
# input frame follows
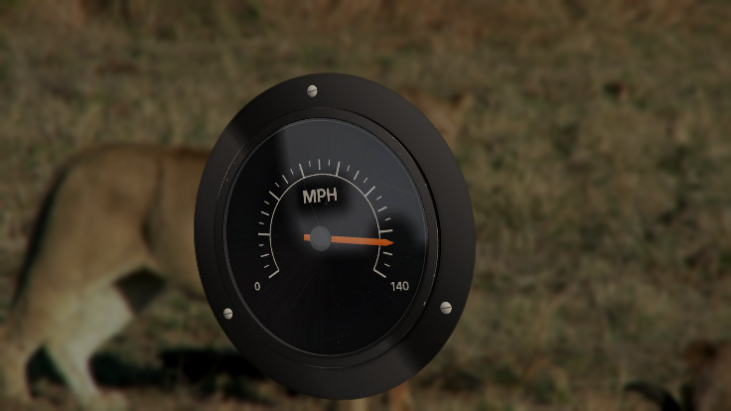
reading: 125 (mph)
